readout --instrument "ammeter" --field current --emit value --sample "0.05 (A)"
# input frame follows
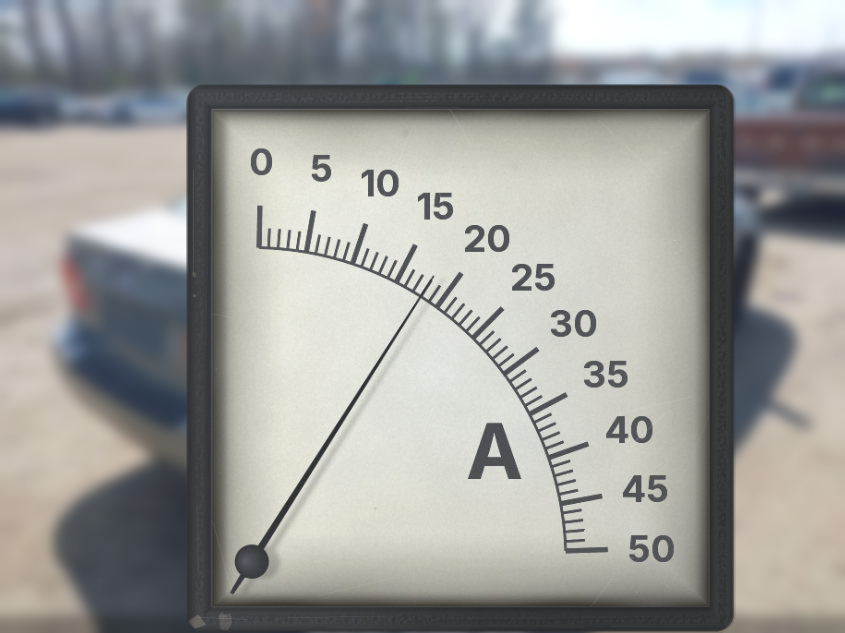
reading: 18 (A)
